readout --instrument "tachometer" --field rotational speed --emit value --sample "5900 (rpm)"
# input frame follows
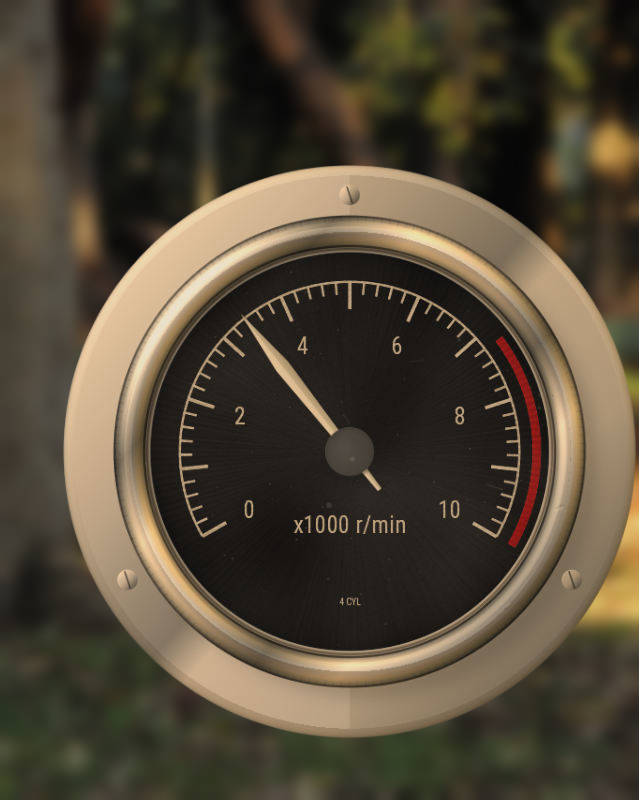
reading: 3400 (rpm)
